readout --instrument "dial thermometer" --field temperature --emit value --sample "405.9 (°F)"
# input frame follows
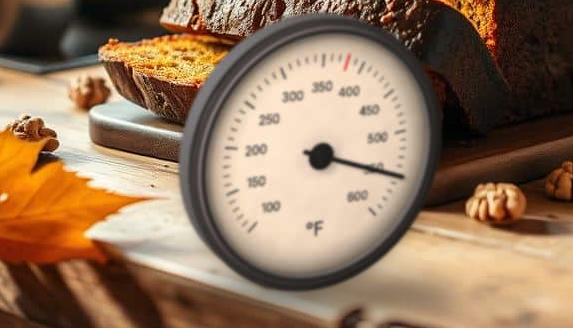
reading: 550 (°F)
